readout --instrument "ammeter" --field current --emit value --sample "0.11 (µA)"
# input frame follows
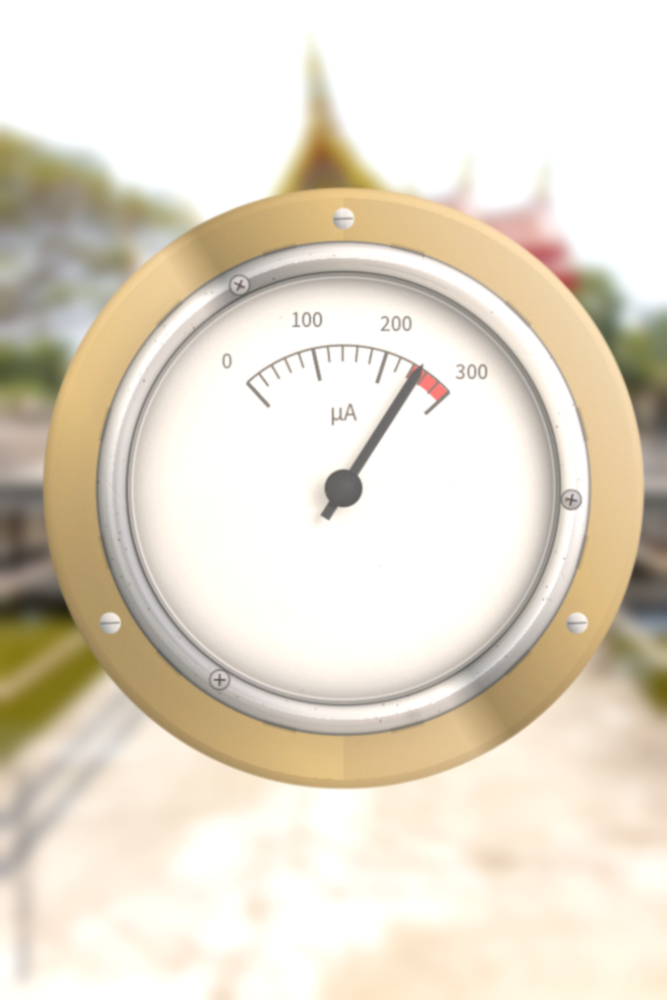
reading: 250 (µA)
